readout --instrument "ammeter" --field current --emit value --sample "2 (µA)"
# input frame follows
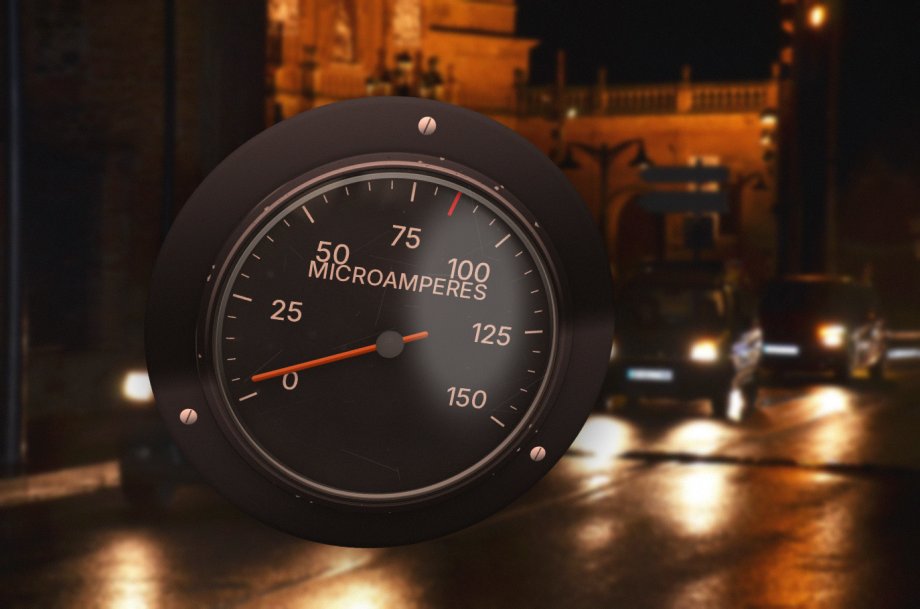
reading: 5 (µA)
